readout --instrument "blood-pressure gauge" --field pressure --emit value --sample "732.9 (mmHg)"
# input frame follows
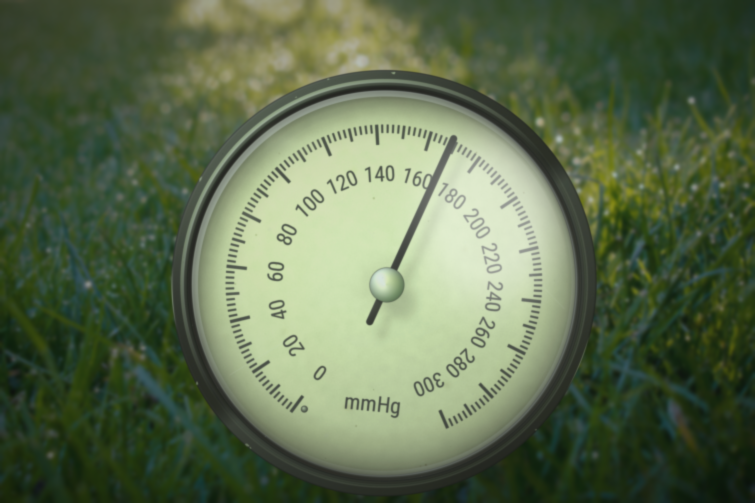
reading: 168 (mmHg)
